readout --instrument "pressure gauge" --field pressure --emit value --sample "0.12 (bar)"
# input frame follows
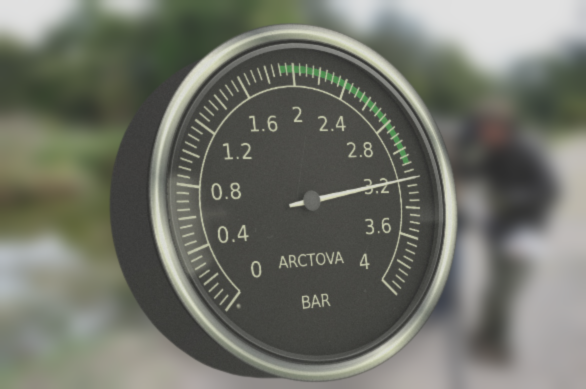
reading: 3.2 (bar)
